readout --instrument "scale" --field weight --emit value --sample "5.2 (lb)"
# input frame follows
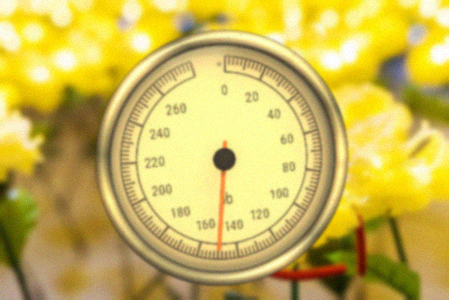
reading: 150 (lb)
